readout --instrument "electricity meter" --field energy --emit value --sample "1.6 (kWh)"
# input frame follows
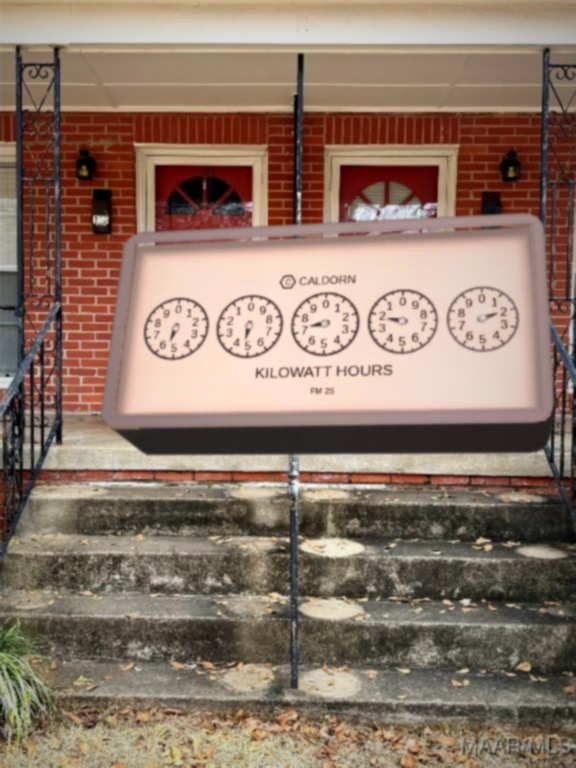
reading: 54722 (kWh)
